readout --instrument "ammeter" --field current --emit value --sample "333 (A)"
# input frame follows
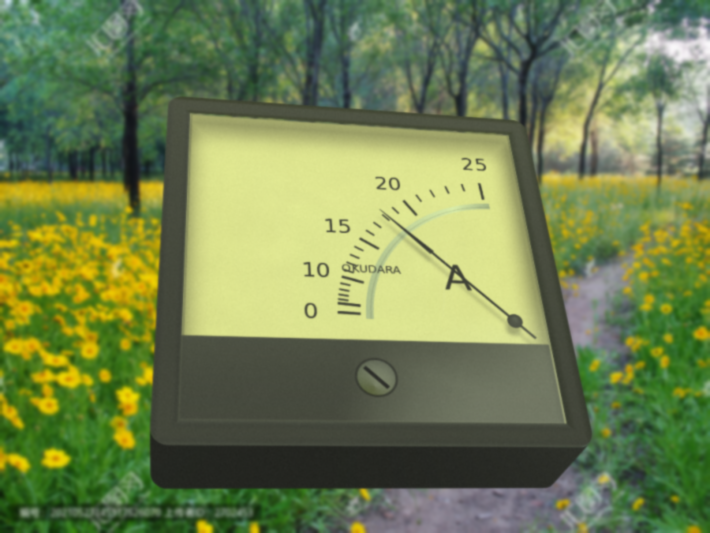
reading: 18 (A)
